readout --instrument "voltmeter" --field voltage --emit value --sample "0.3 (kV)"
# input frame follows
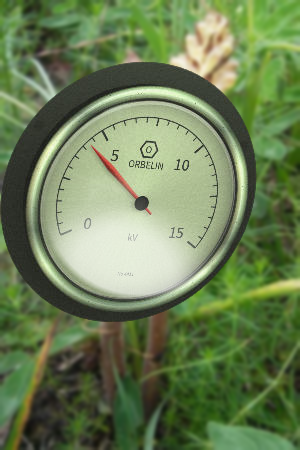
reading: 4.25 (kV)
